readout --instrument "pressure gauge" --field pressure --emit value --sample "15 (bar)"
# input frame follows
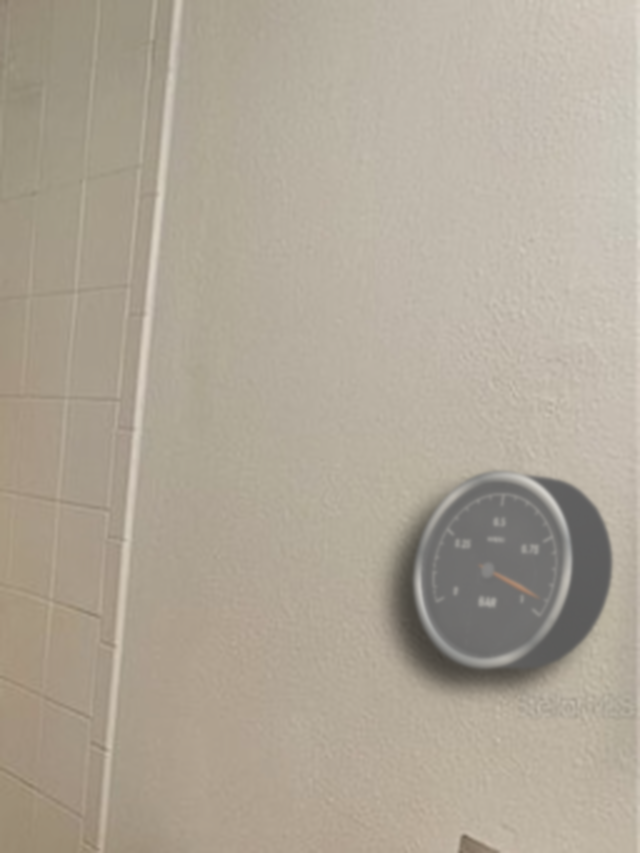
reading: 0.95 (bar)
